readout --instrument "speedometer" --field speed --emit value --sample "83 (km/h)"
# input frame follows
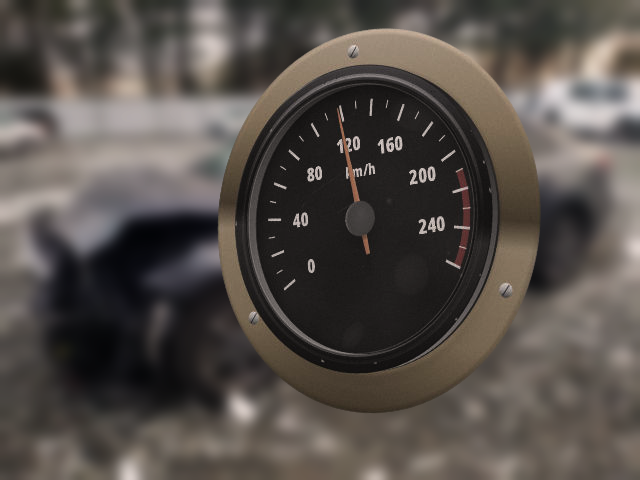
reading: 120 (km/h)
